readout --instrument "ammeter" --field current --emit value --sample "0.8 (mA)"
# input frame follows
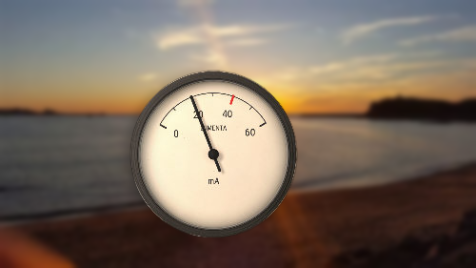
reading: 20 (mA)
